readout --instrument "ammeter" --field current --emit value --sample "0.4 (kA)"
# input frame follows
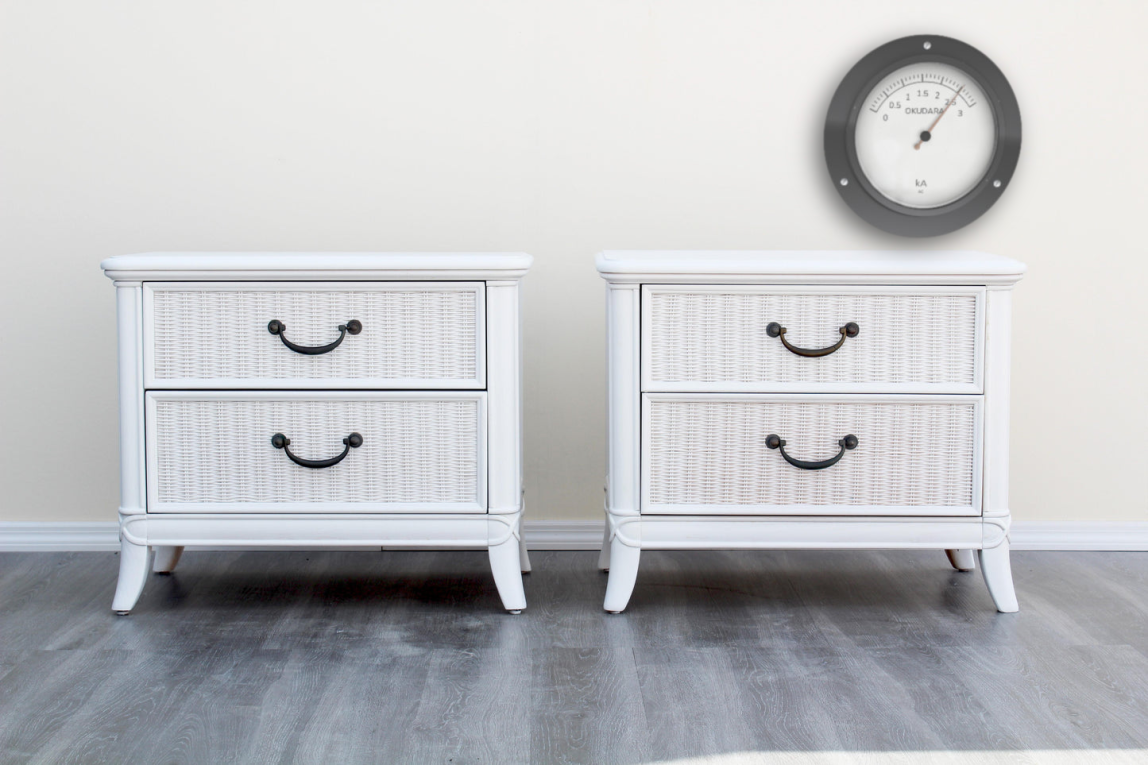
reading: 2.5 (kA)
